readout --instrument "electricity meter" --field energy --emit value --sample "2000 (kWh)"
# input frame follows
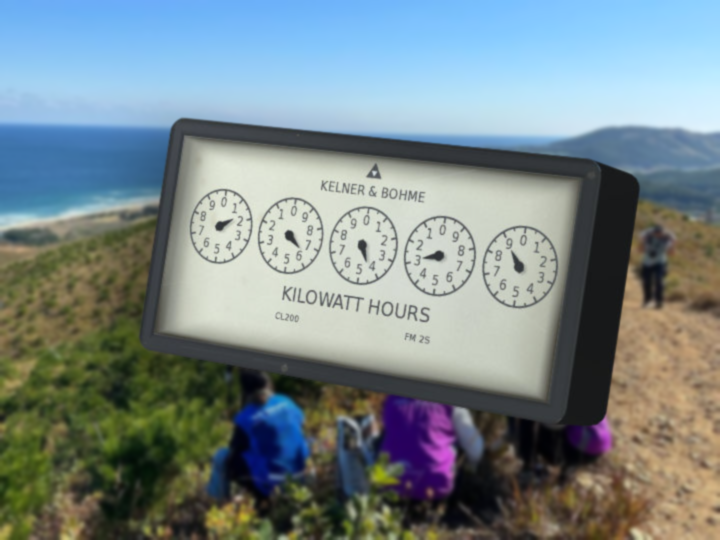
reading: 16429 (kWh)
